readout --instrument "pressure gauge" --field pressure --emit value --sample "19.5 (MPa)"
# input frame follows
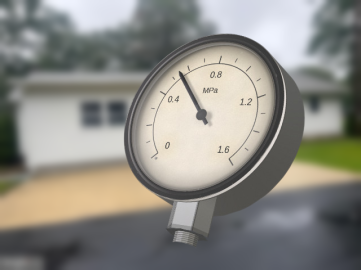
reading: 0.55 (MPa)
